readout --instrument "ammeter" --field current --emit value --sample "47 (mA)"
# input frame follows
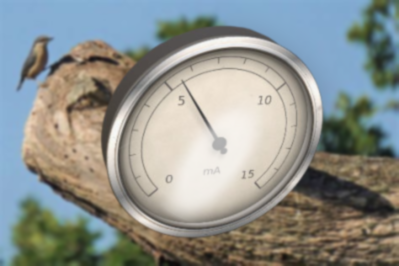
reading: 5.5 (mA)
